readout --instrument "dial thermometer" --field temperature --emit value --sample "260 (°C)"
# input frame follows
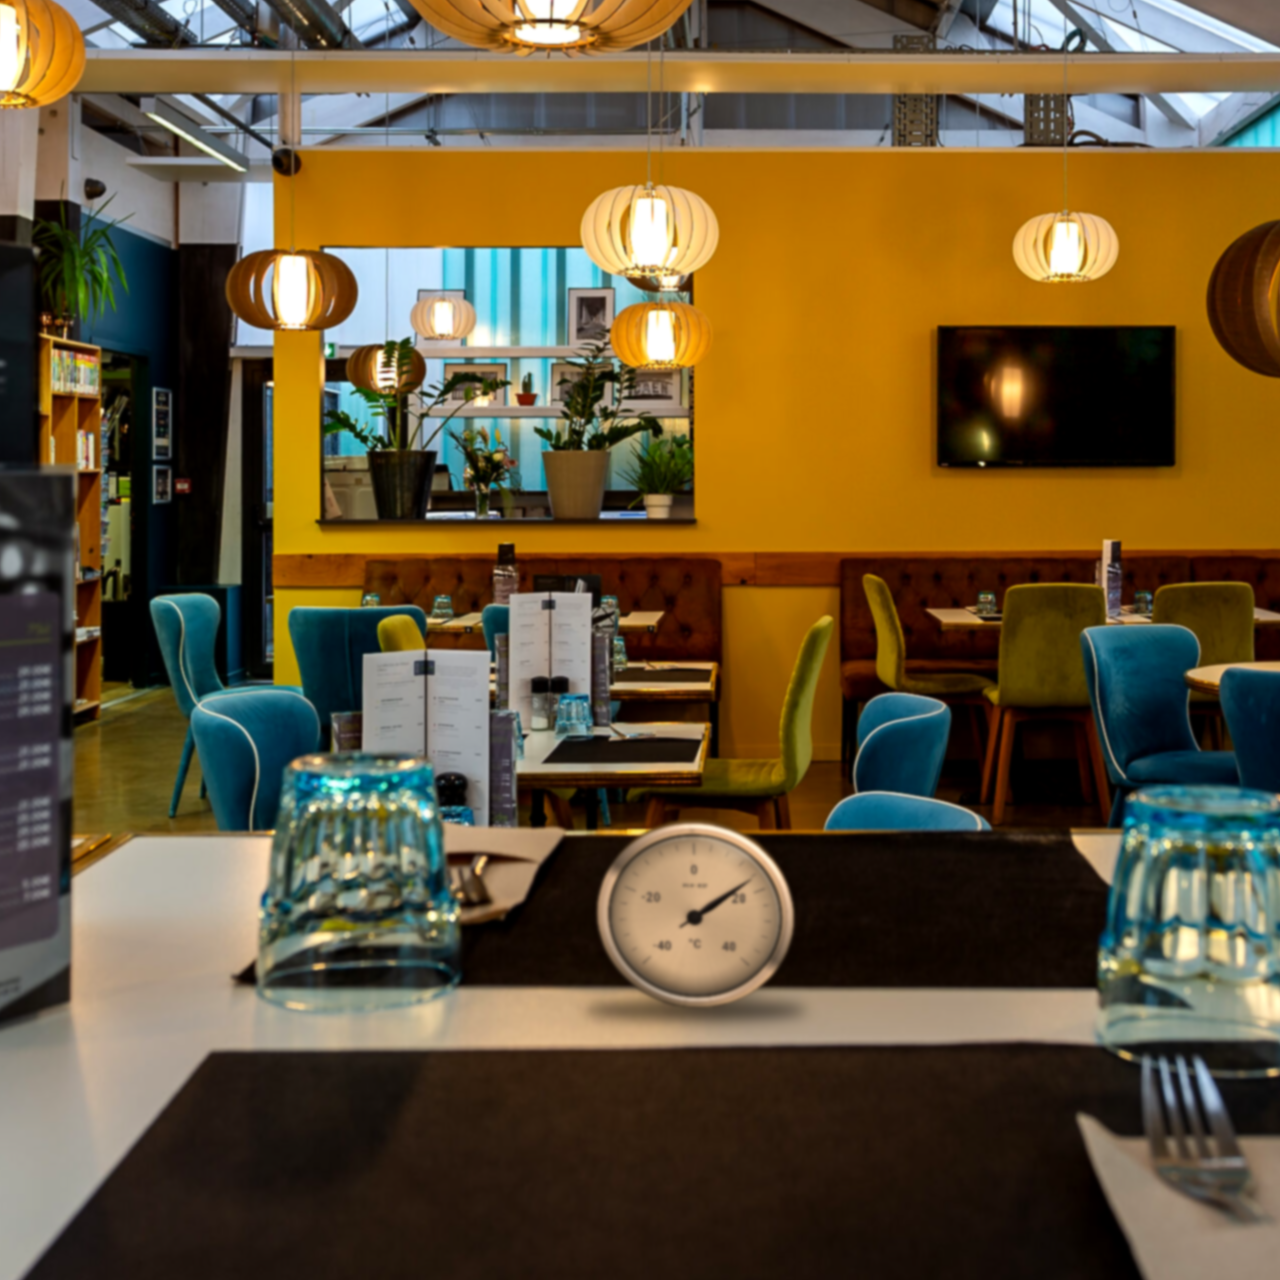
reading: 16 (°C)
